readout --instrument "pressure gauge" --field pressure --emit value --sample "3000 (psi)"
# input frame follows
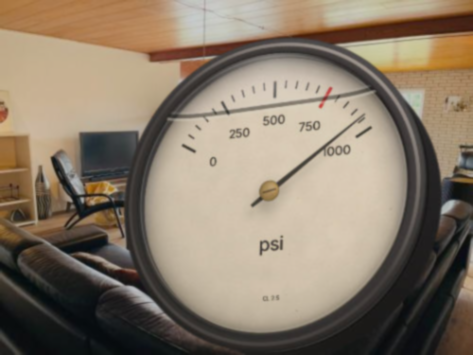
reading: 950 (psi)
